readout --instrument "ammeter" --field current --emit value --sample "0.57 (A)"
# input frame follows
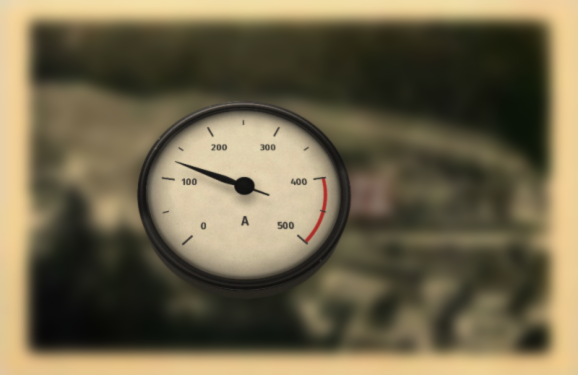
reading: 125 (A)
